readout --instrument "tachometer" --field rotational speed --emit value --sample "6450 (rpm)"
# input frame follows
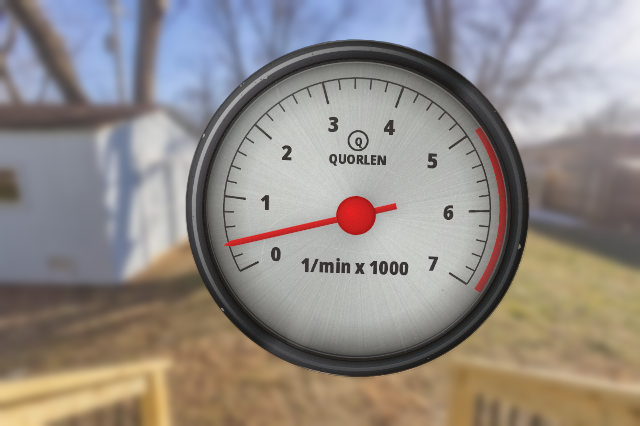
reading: 400 (rpm)
